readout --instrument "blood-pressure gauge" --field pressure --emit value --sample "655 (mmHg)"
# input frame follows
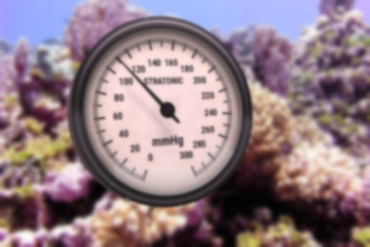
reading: 110 (mmHg)
